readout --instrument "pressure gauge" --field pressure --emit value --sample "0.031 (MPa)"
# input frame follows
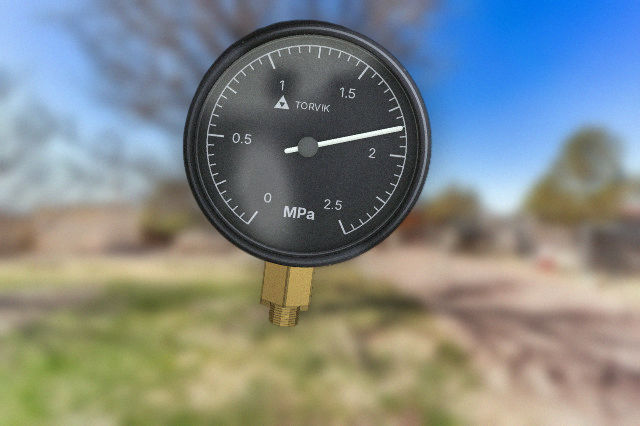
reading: 1.85 (MPa)
